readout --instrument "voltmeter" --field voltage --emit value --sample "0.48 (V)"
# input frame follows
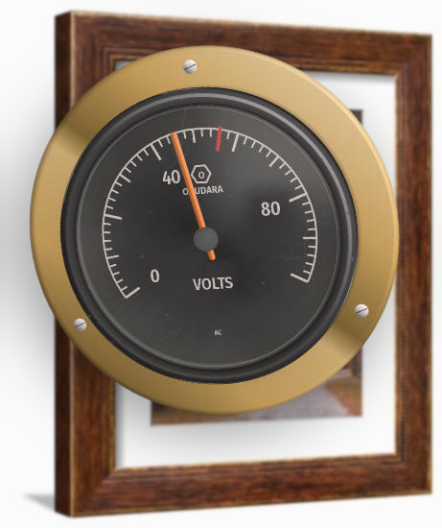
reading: 46 (V)
